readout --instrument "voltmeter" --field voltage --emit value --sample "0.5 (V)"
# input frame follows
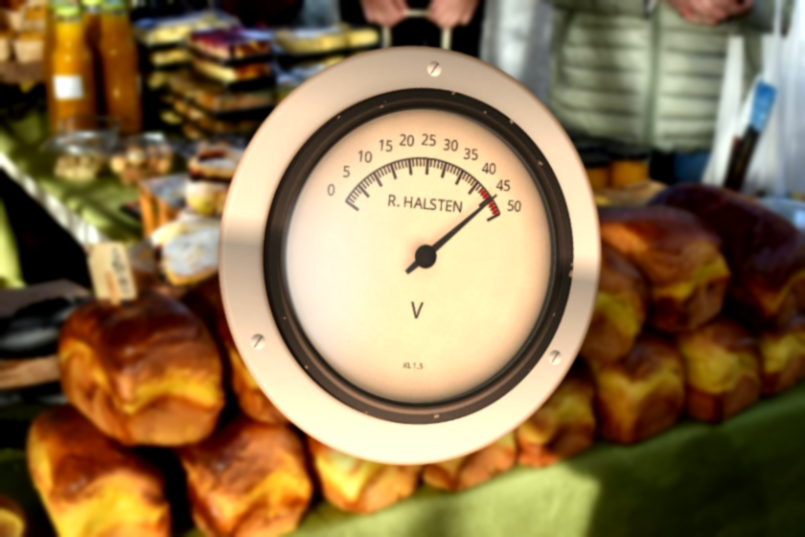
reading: 45 (V)
